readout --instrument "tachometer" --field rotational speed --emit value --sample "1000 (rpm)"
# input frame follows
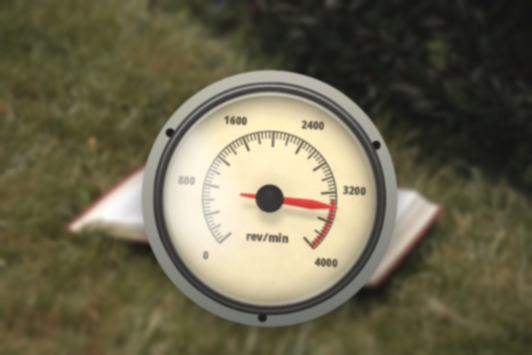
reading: 3400 (rpm)
